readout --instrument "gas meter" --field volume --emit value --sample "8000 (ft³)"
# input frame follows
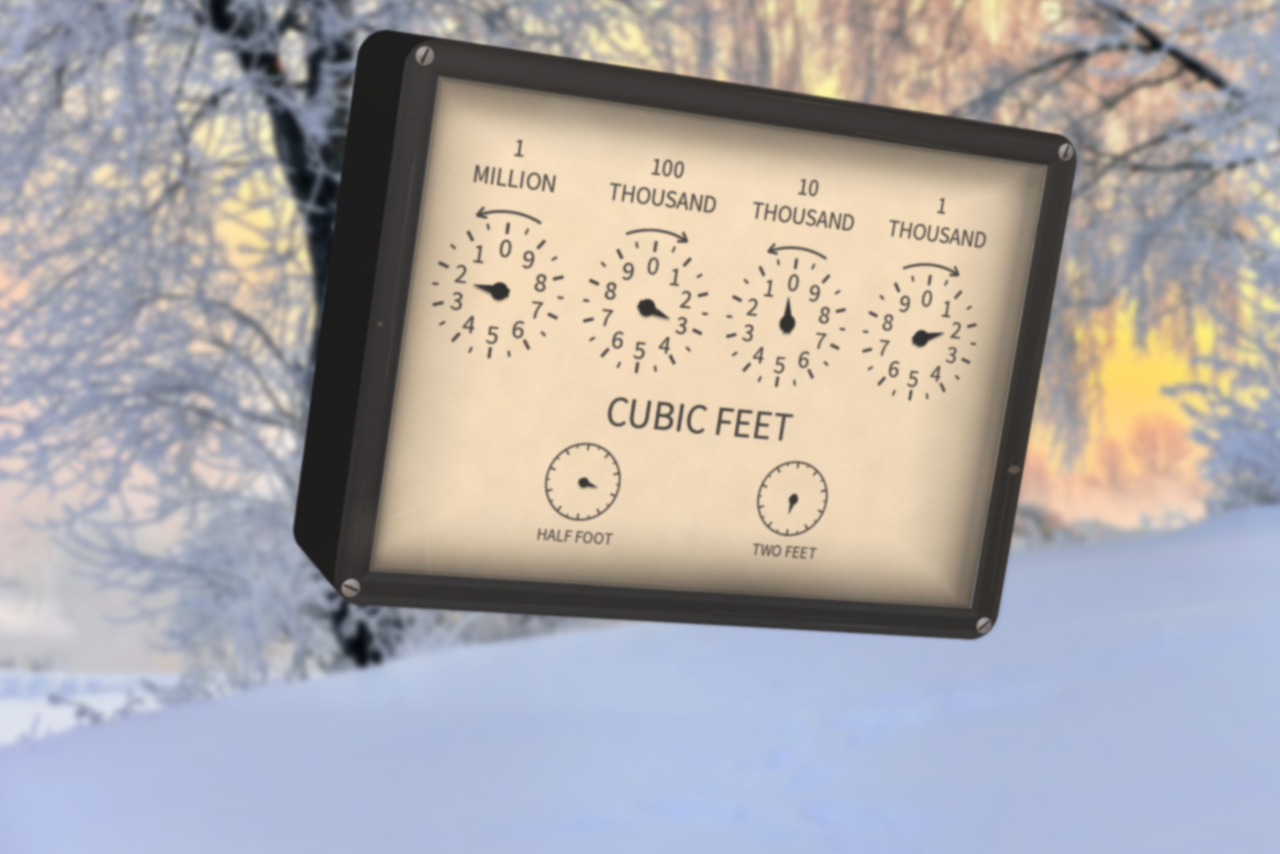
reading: 230200 (ft³)
